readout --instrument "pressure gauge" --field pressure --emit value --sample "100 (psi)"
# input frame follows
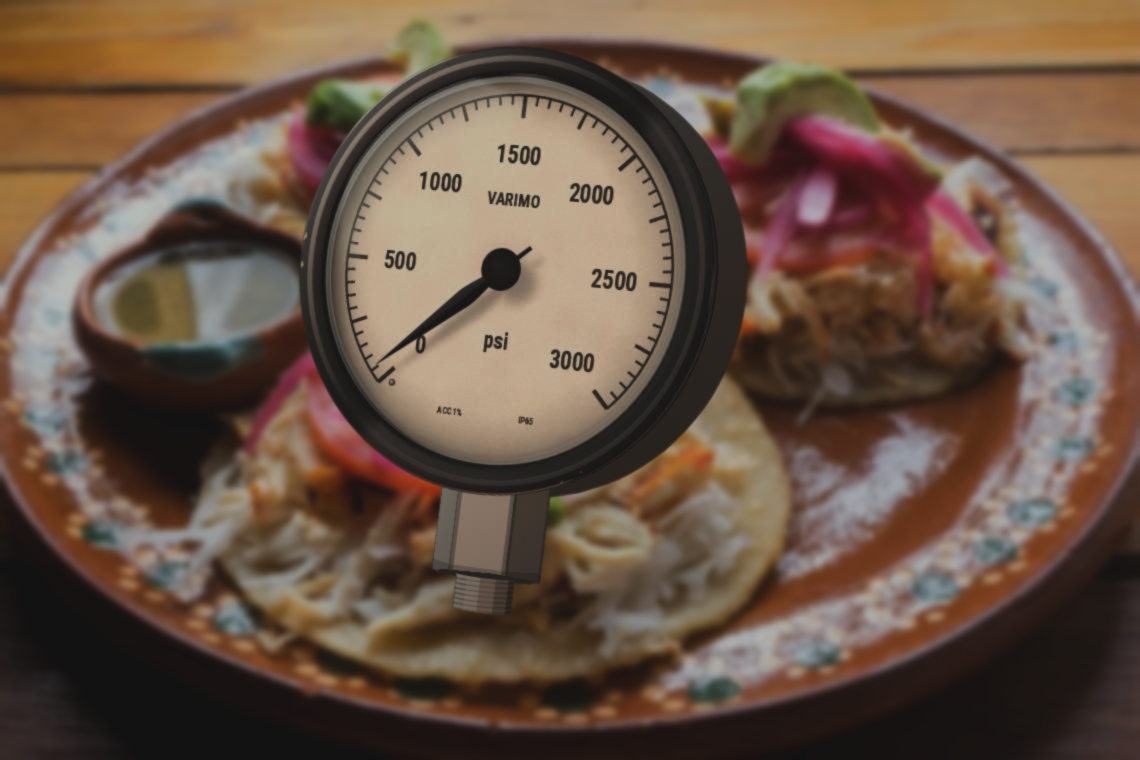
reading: 50 (psi)
